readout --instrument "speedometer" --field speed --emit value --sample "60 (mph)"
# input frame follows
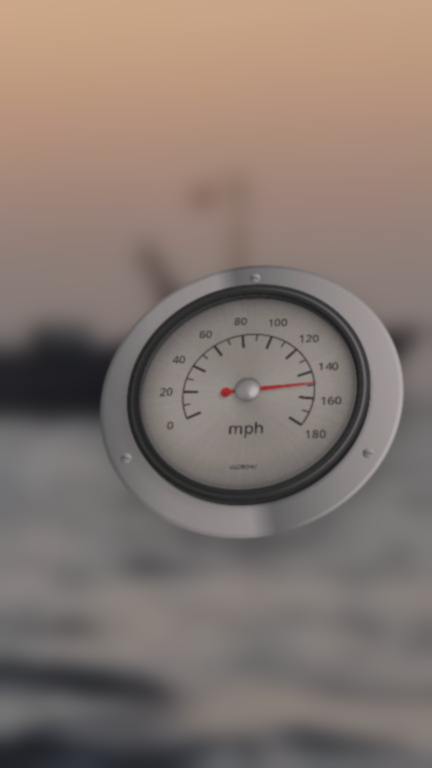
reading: 150 (mph)
